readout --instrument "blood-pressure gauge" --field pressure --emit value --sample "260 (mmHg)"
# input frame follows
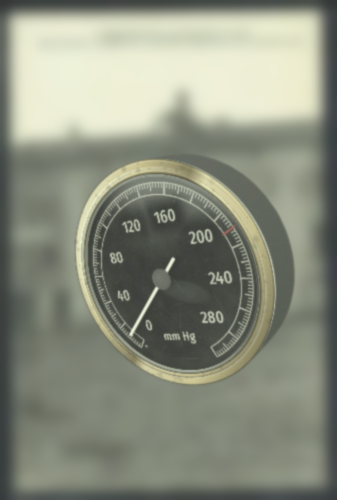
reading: 10 (mmHg)
